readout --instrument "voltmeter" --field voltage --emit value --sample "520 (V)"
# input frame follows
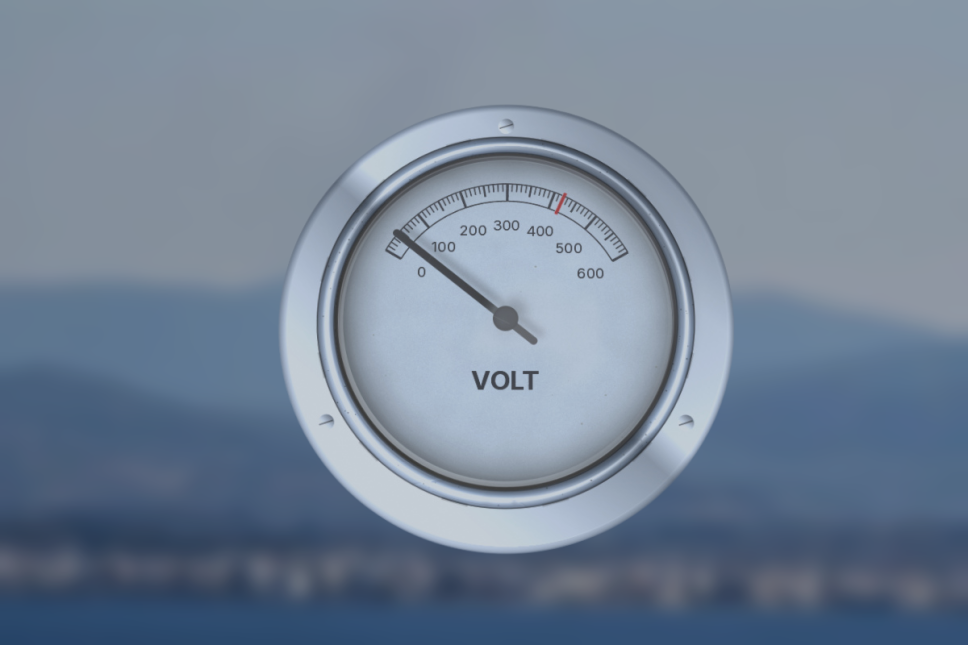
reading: 40 (V)
